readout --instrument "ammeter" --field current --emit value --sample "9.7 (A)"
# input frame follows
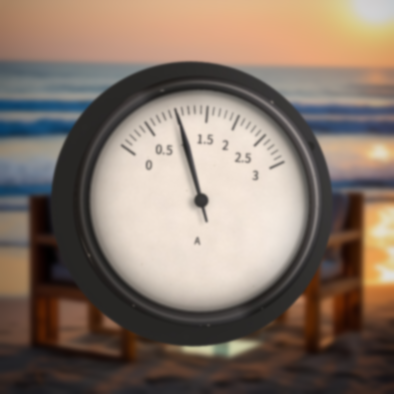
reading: 1 (A)
